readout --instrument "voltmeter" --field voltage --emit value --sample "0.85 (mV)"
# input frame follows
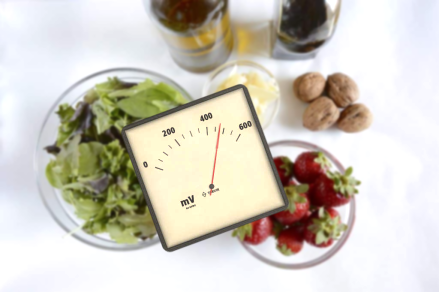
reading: 475 (mV)
